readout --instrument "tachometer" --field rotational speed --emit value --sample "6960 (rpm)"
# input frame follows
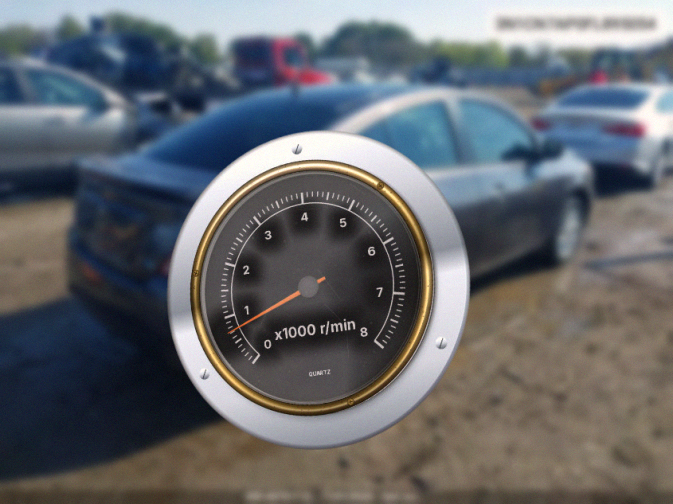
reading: 700 (rpm)
